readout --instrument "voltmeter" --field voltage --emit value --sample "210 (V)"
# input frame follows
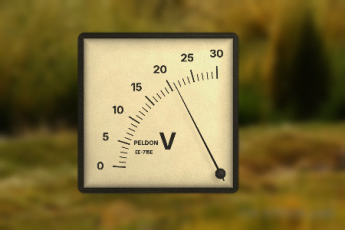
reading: 21 (V)
